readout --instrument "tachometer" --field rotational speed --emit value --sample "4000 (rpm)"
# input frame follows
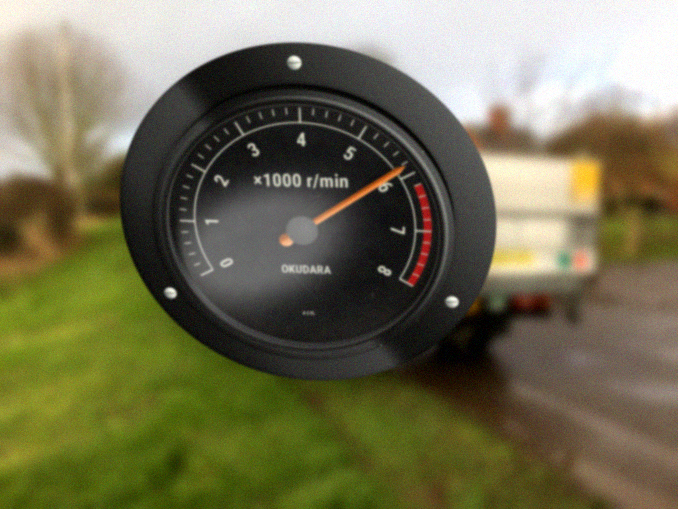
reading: 5800 (rpm)
